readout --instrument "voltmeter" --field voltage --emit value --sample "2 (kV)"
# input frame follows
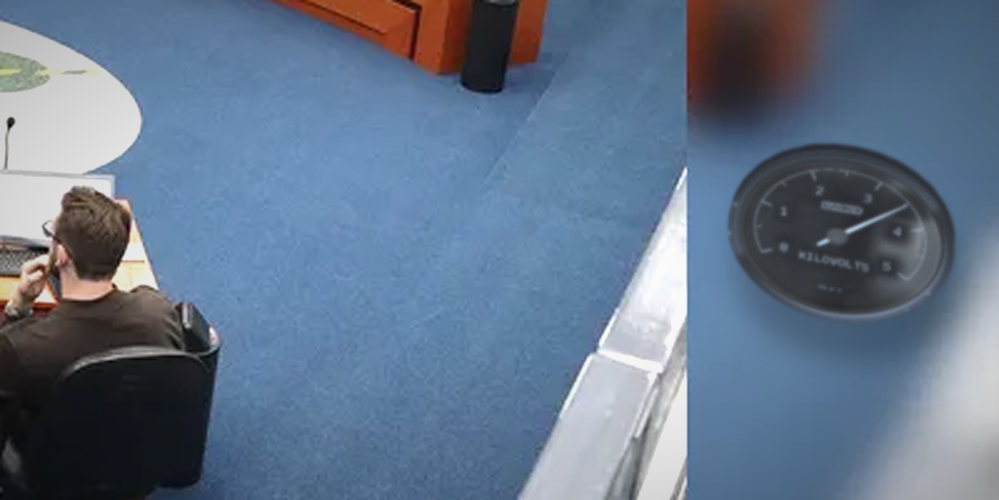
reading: 3.5 (kV)
